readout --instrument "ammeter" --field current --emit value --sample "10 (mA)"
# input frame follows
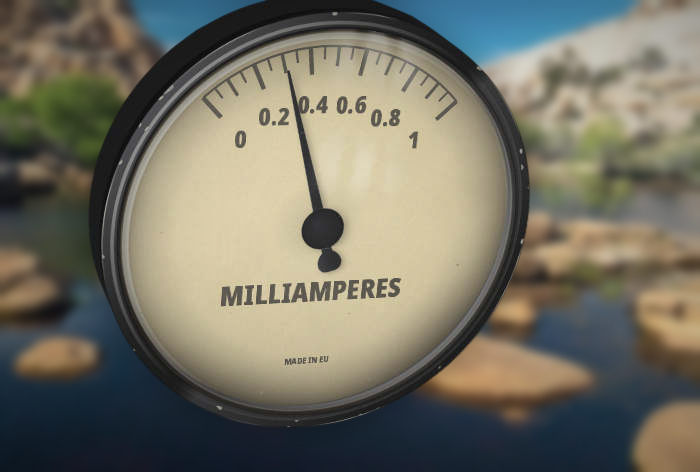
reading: 0.3 (mA)
